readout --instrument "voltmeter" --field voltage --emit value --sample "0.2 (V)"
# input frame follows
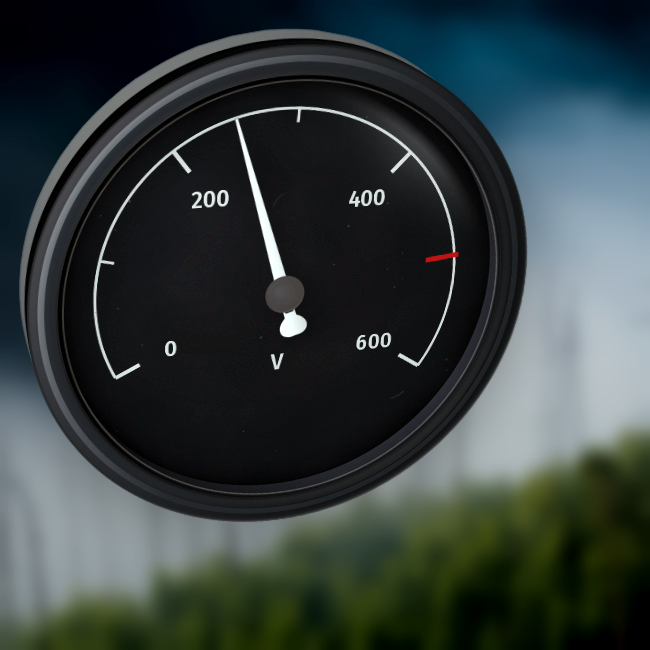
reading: 250 (V)
